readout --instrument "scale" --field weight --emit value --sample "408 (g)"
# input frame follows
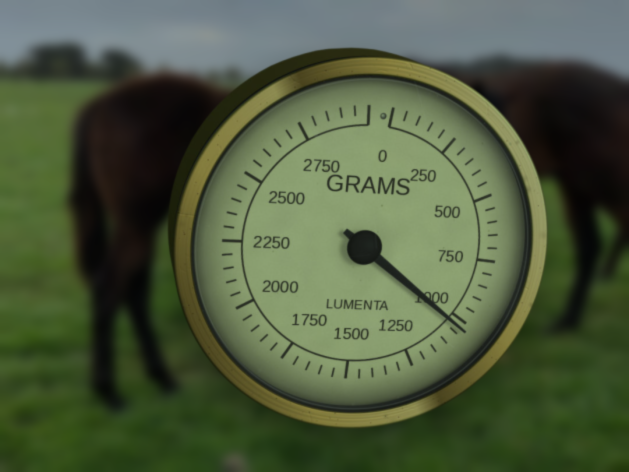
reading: 1025 (g)
